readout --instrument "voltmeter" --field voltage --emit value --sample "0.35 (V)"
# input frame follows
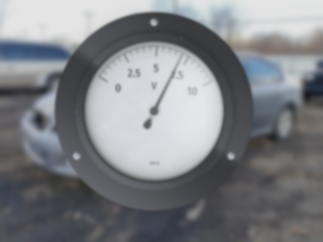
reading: 7 (V)
